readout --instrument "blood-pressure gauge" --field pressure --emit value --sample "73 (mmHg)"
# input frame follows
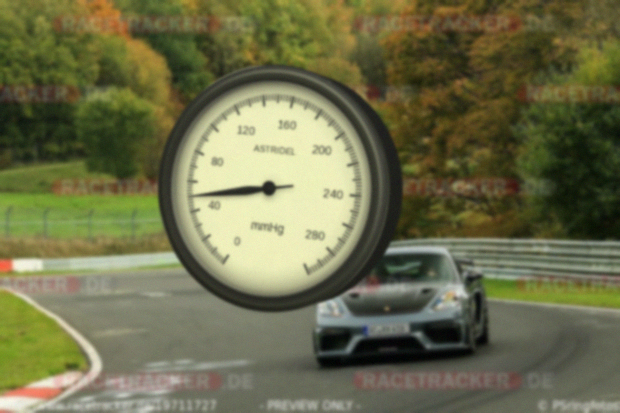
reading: 50 (mmHg)
